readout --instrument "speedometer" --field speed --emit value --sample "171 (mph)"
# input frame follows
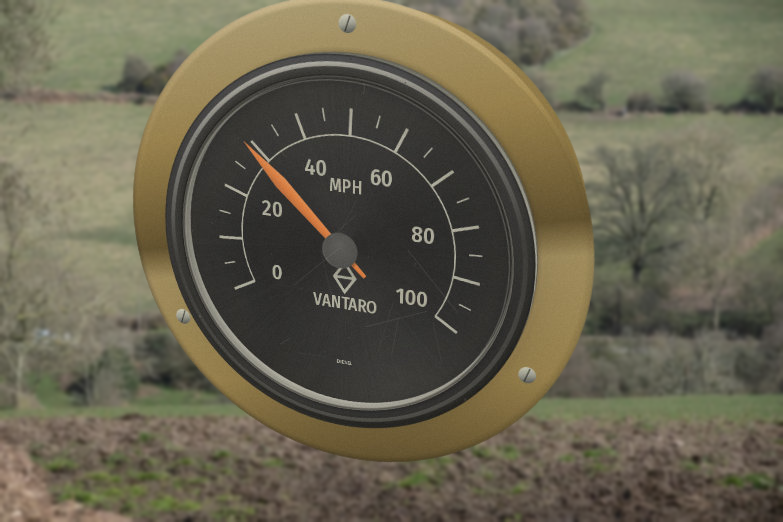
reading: 30 (mph)
